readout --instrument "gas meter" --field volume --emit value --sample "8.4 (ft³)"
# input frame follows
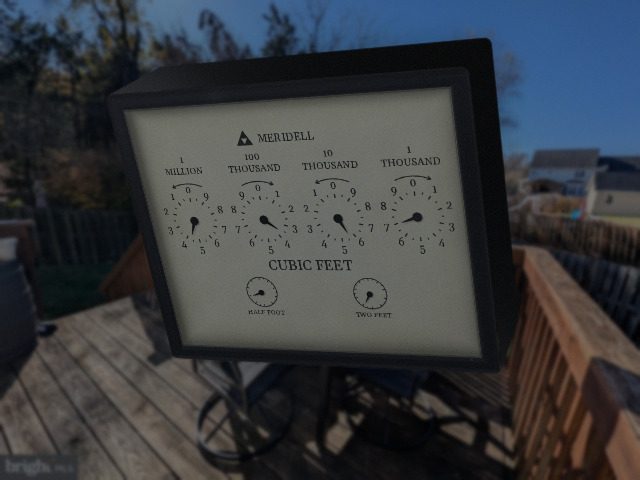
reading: 435700 (ft³)
